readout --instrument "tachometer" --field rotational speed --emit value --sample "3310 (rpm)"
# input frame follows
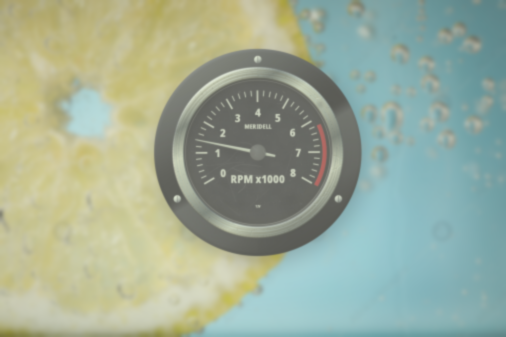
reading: 1400 (rpm)
